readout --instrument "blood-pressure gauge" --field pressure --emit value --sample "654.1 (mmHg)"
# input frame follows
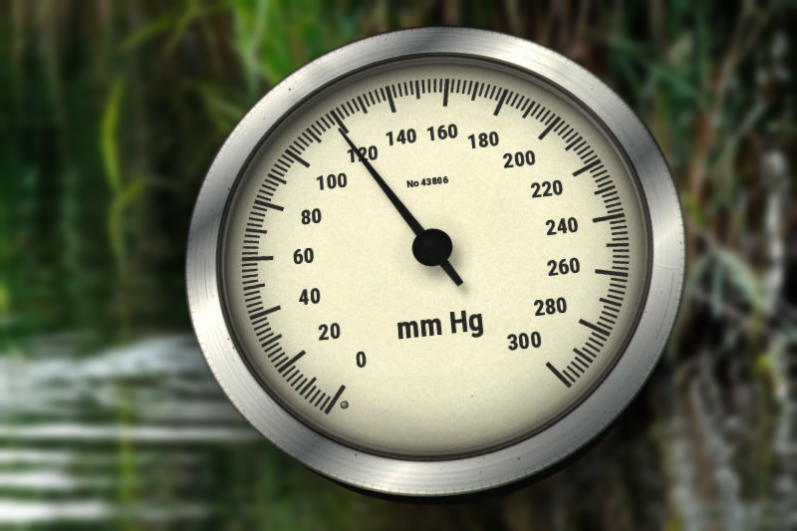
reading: 118 (mmHg)
